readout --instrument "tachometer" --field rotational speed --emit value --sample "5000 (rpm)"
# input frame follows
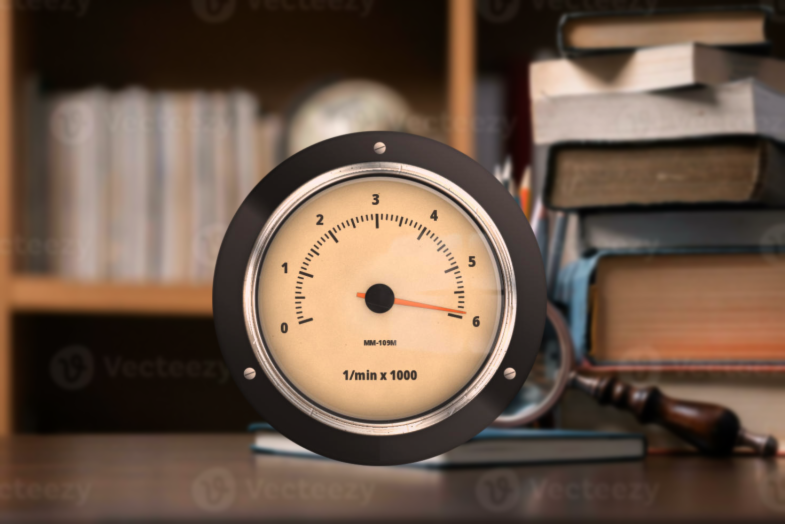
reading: 5900 (rpm)
